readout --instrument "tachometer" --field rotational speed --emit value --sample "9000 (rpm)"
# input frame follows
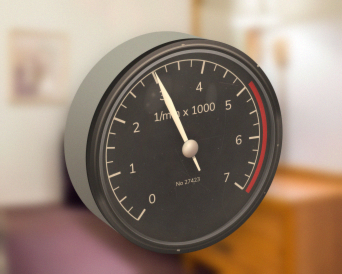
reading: 3000 (rpm)
